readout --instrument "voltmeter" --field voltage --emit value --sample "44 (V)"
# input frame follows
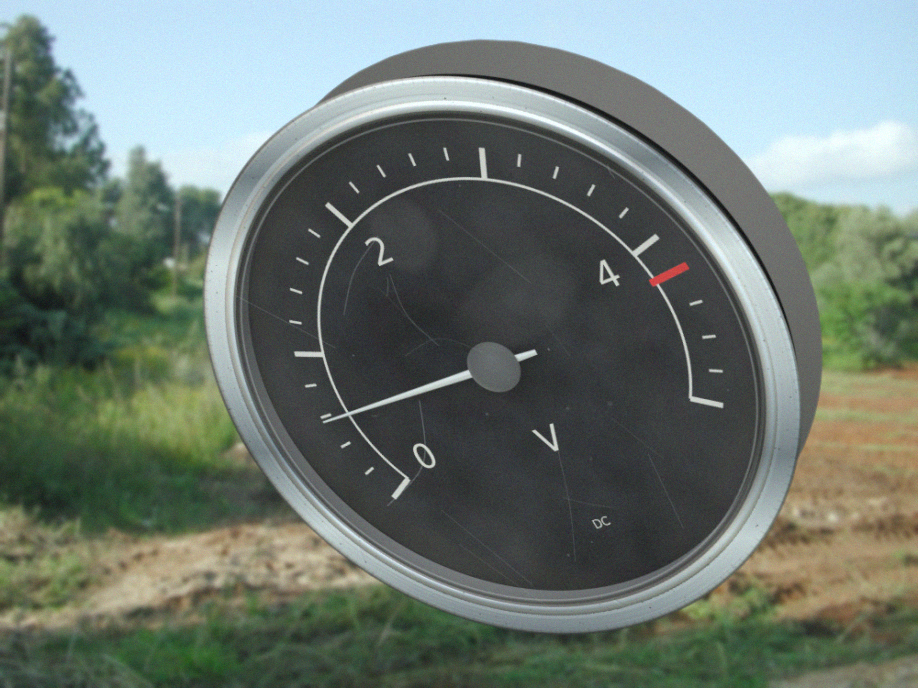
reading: 0.6 (V)
